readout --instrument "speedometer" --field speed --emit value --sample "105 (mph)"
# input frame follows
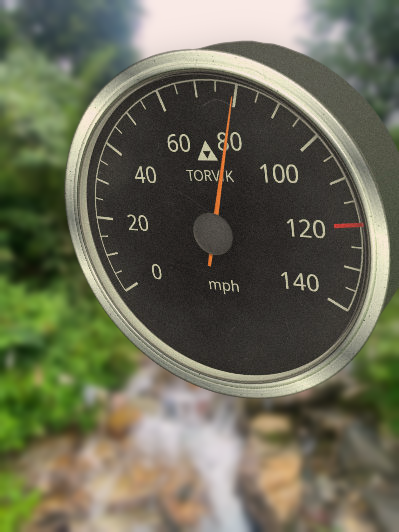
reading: 80 (mph)
